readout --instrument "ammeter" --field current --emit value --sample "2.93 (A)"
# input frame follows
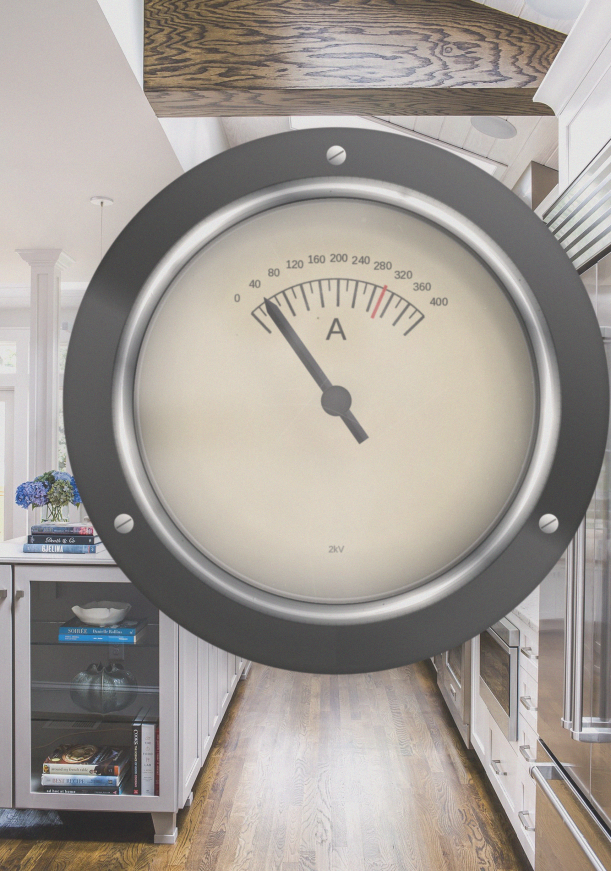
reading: 40 (A)
